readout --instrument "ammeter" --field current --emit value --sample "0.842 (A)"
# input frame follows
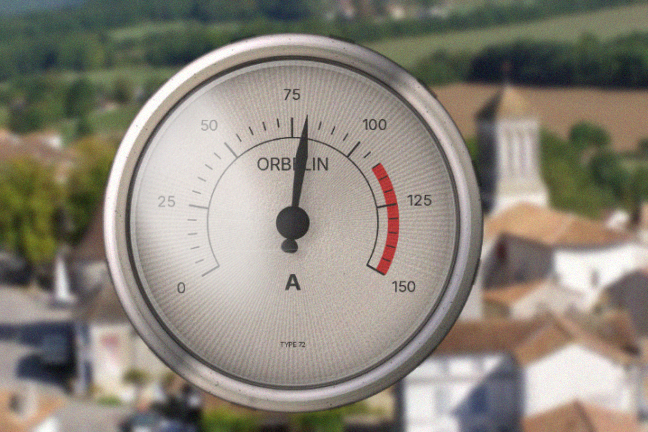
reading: 80 (A)
